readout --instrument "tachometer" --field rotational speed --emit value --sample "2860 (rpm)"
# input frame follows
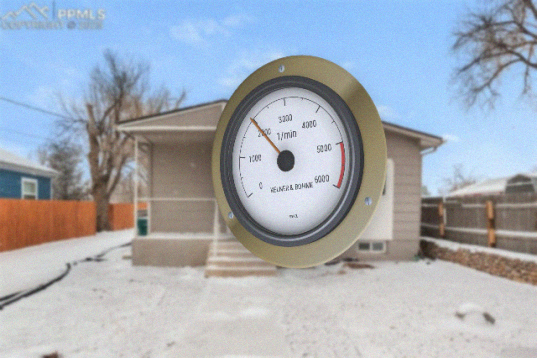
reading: 2000 (rpm)
